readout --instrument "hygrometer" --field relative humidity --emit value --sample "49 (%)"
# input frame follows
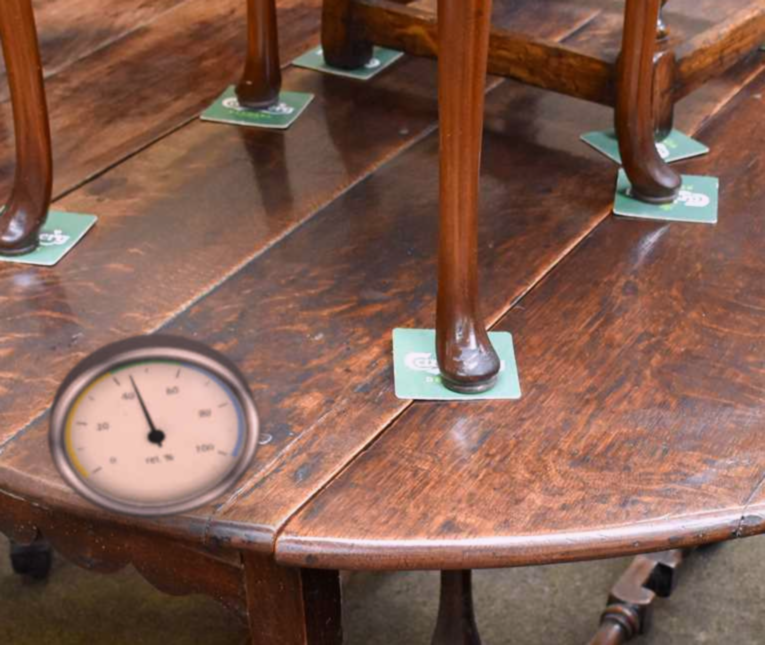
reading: 45 (%)
